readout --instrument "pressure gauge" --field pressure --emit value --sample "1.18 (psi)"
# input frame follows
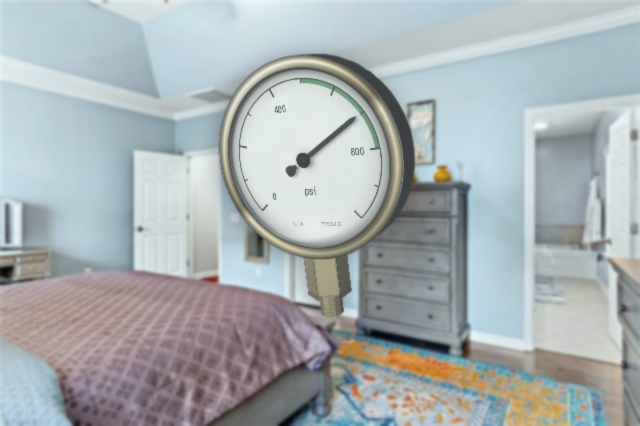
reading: 700 (psi)
